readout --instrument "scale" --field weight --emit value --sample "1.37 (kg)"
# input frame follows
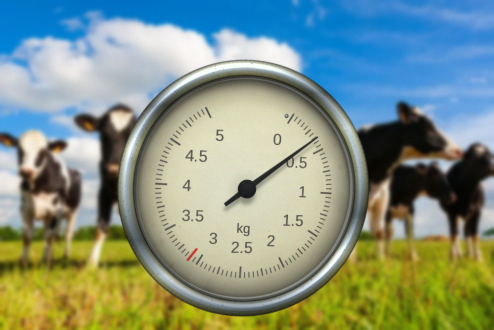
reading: 0.35 (kg)
